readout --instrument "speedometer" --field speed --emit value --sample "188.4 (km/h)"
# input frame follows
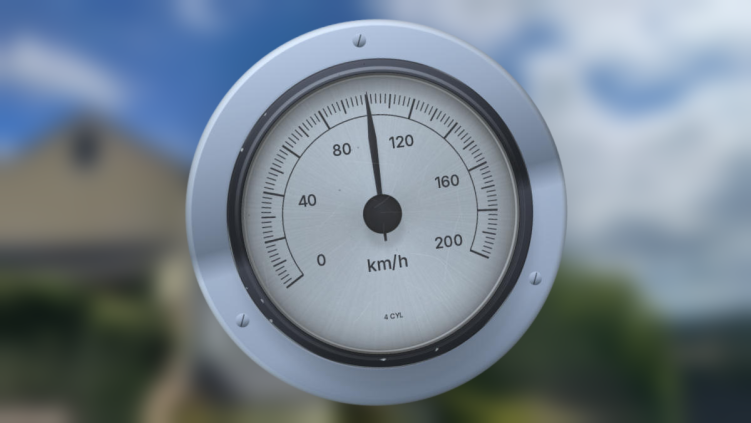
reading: 100 (km/h)
